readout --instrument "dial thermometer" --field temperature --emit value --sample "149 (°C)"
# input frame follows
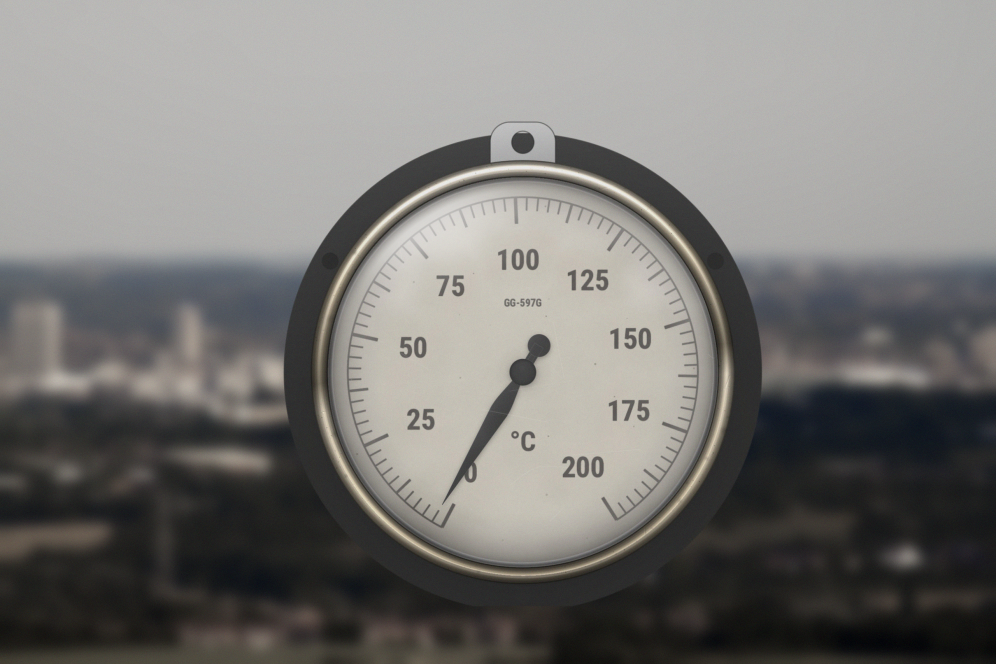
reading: 2.5 (°C)
